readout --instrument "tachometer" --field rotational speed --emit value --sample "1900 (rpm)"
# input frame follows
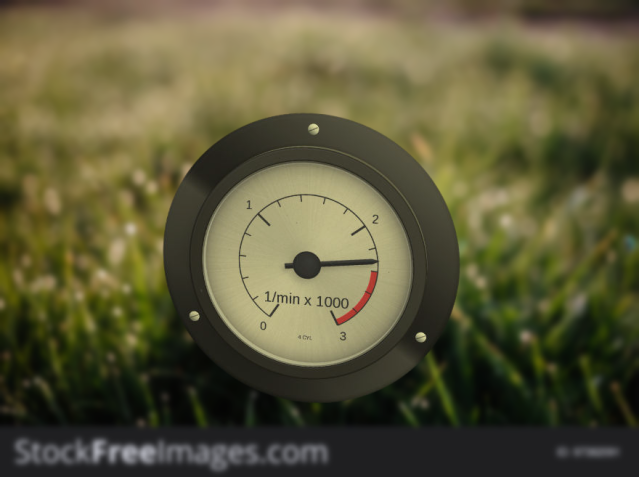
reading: 2300 (rpm)
